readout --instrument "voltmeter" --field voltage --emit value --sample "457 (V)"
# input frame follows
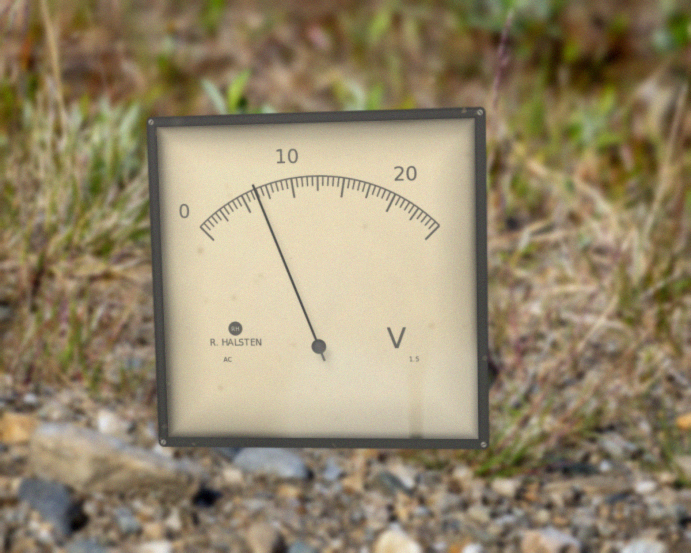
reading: 6.5 (V)
